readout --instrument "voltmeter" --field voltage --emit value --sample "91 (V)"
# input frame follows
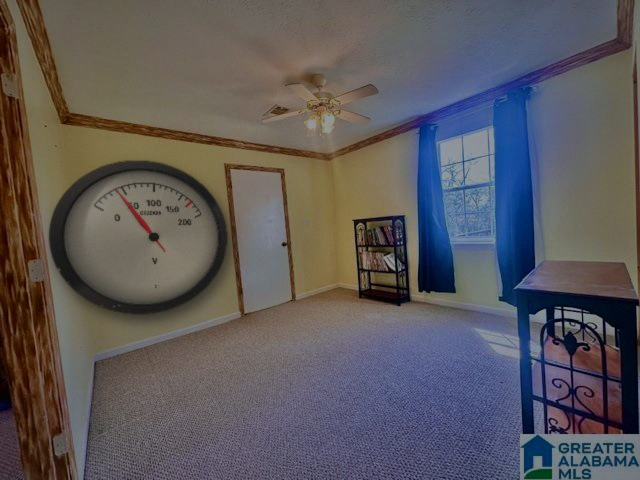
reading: 40 (V)
